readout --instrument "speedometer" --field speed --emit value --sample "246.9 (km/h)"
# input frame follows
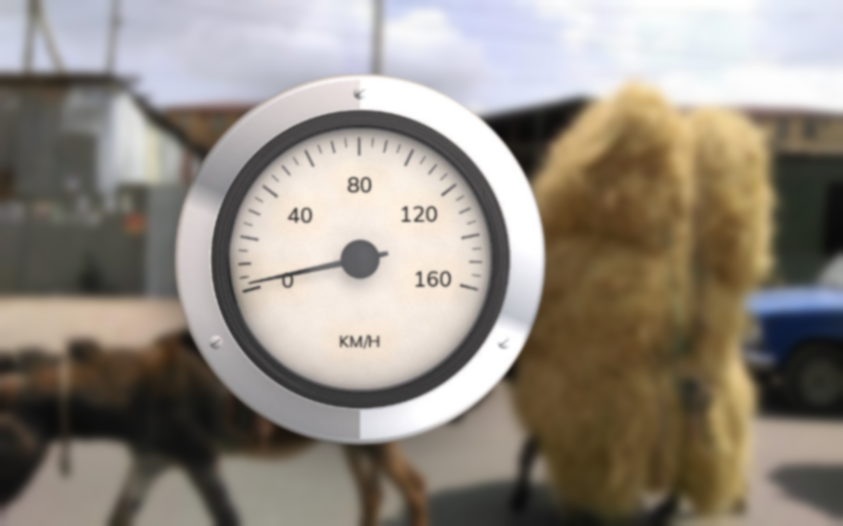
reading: 2.5 (km/h)
